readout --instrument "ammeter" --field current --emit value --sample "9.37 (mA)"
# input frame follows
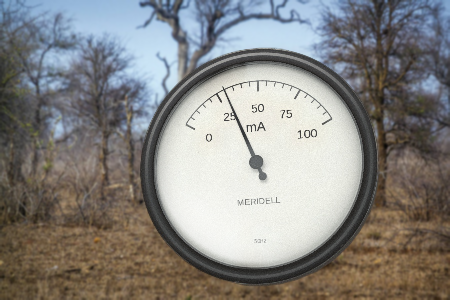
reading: 30 (mA)
